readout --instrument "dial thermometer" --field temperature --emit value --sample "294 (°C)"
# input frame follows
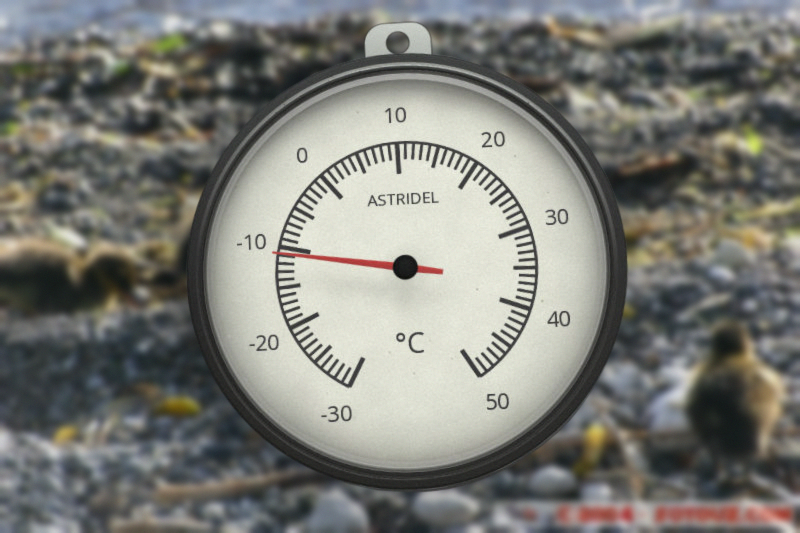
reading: -11 (°C)
